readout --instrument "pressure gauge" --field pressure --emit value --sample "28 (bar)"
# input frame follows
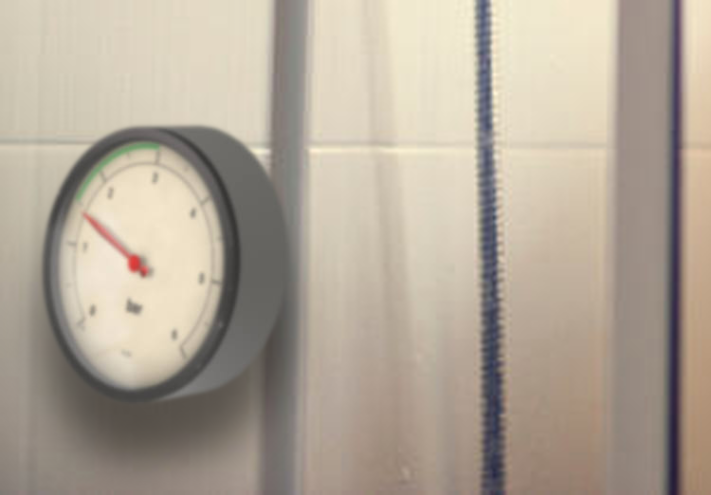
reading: 1.5 (bar)
